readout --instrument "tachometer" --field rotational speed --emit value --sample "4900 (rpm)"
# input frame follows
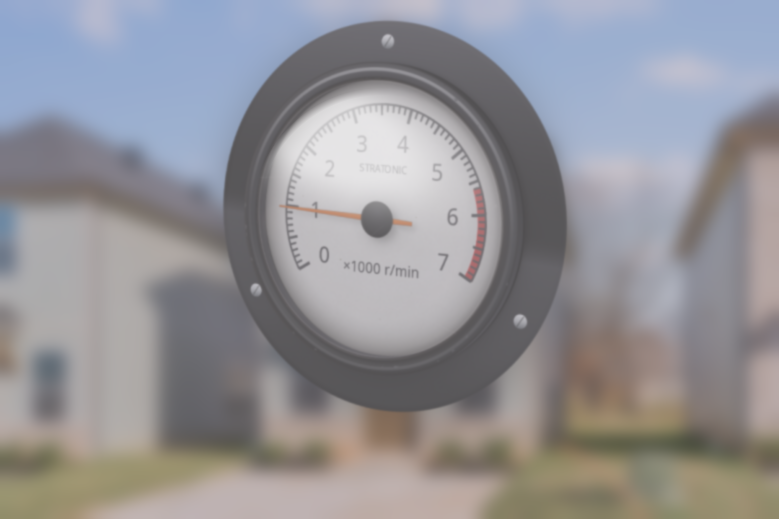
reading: 1000 (rpm)
